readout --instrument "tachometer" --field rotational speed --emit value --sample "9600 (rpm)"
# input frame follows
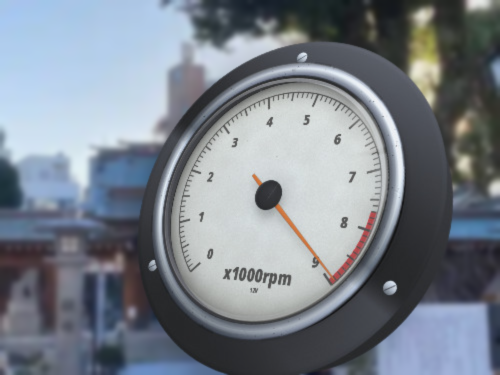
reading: 8900 (rpm)
